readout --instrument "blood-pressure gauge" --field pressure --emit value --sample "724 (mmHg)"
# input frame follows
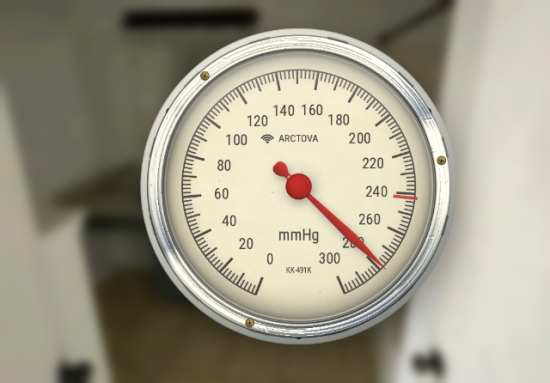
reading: 278 (mmHg)
